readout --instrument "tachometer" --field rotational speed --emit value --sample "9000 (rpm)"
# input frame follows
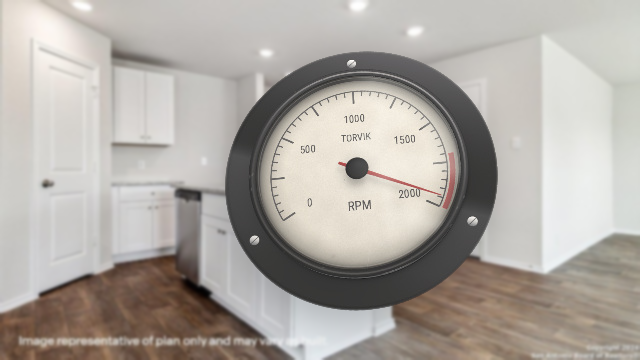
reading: 1950 (rpm)
